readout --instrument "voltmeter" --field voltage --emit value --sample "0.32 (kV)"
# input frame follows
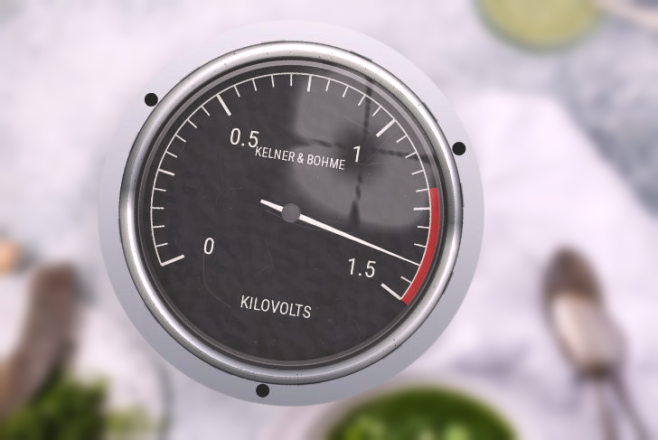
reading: 1.4 (kV)
